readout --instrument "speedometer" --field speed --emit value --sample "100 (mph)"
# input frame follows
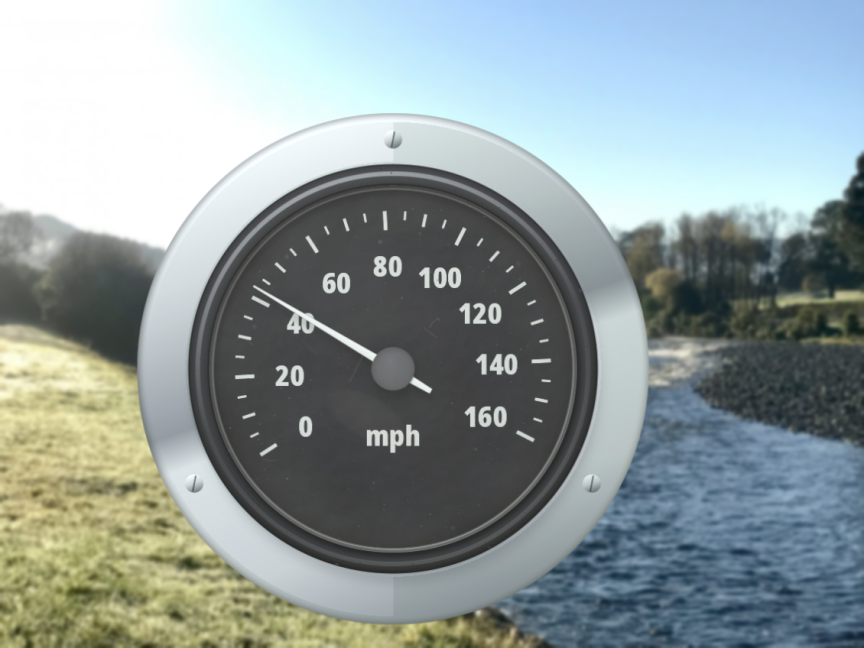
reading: 42.5 (mph)
